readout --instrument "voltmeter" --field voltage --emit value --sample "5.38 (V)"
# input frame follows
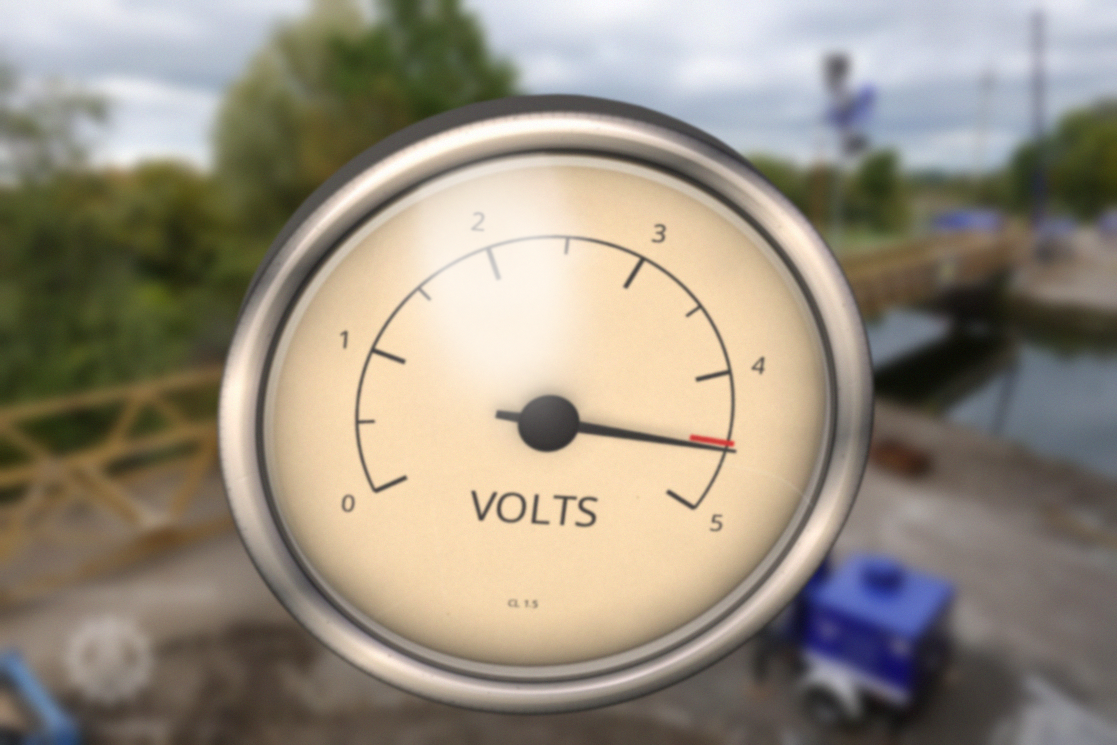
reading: 4.5 (V)
